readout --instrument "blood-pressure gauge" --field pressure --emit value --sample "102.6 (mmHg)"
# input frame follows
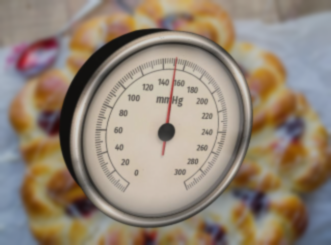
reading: 150 (mmHg)
